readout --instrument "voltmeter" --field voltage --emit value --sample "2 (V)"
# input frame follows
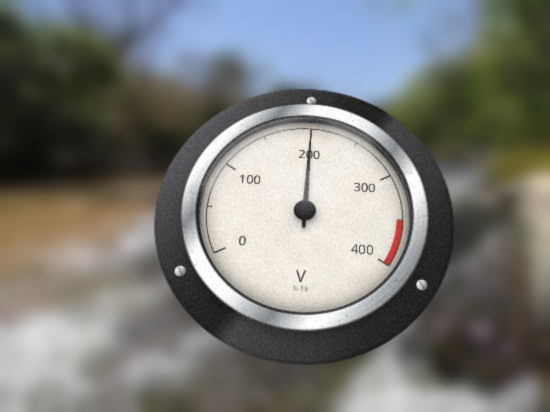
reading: 200 (V)
